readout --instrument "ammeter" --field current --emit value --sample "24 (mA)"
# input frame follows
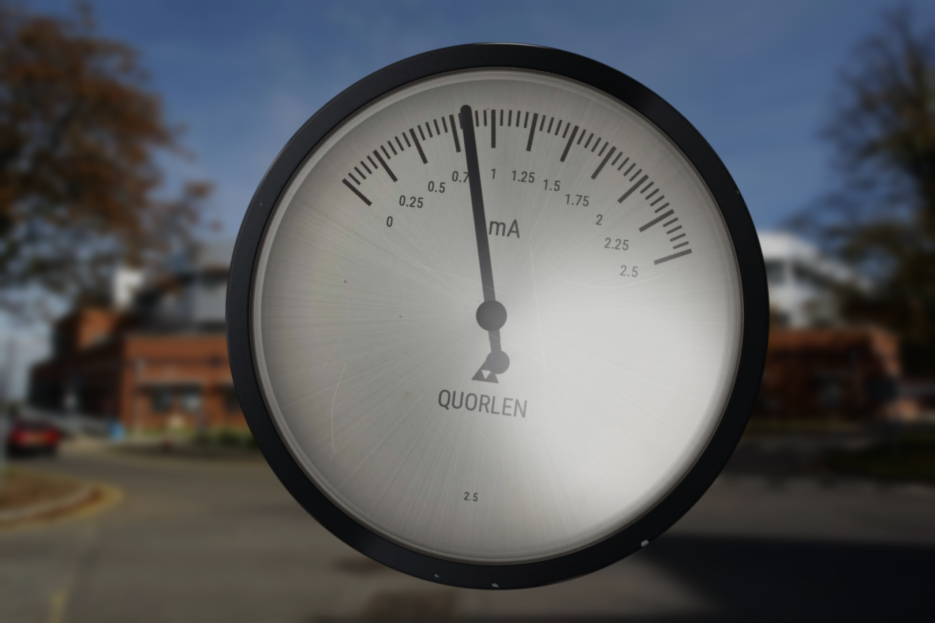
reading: 0.85 (mA)
